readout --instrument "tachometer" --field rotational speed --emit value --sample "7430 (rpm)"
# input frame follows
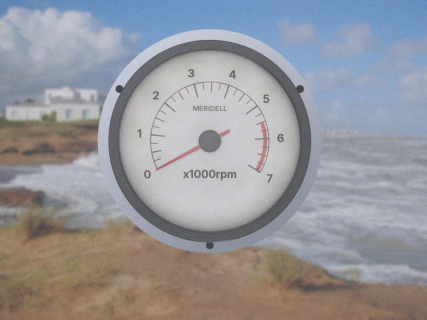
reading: 0 (rpm)
